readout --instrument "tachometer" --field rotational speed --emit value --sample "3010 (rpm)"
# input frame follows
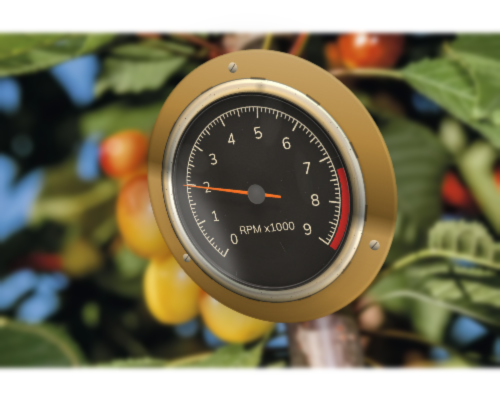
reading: 2000 (rpm)
